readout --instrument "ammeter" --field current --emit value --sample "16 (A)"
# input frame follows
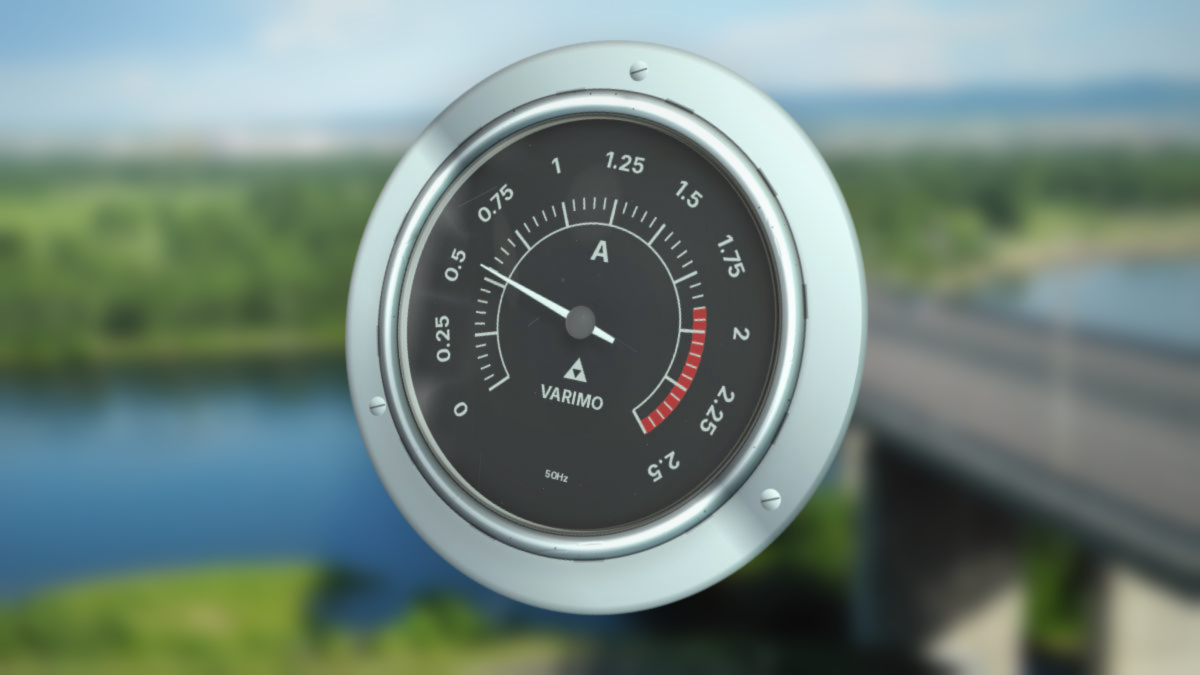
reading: 0.55 (A)
